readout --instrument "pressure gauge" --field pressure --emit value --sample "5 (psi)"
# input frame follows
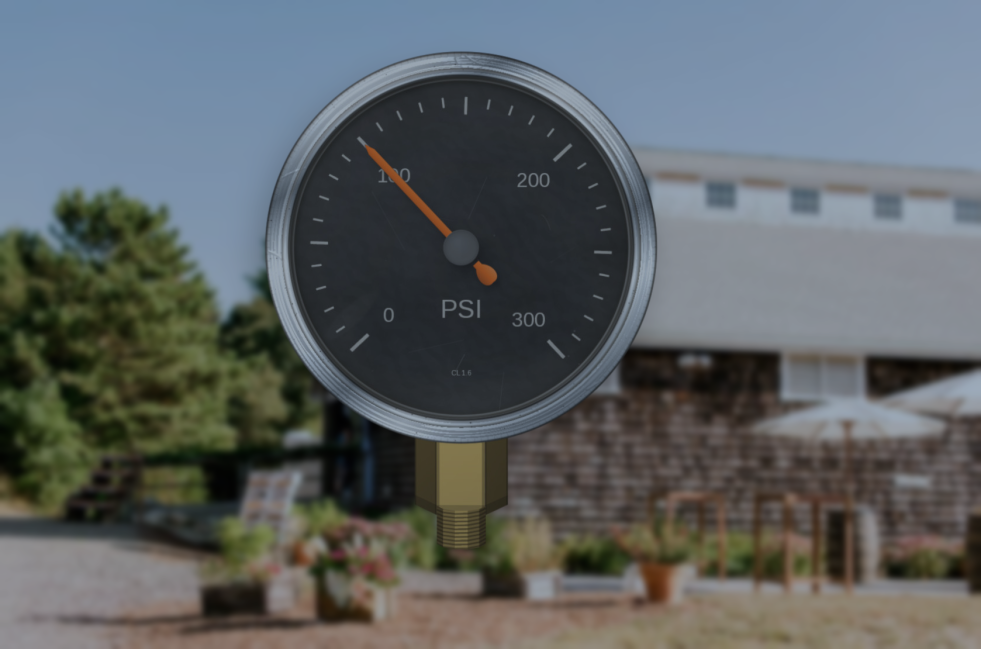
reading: 100 (psi)
